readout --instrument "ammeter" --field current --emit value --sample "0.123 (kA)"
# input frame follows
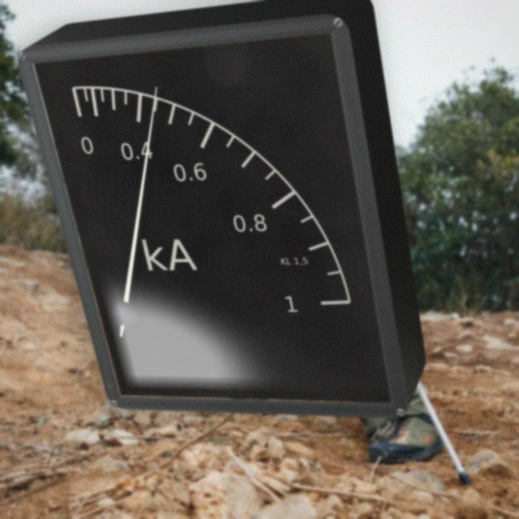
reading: 0.45 (kA)
